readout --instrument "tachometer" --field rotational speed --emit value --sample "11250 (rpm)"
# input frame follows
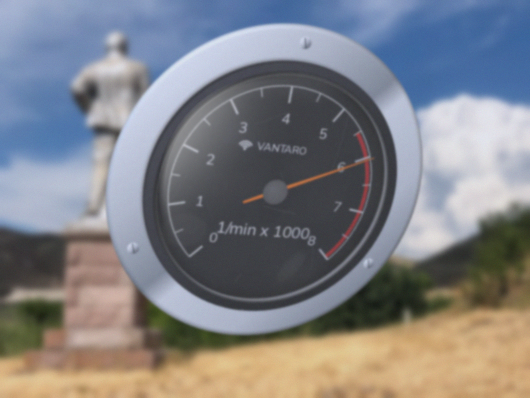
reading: 6000 (rpm)
